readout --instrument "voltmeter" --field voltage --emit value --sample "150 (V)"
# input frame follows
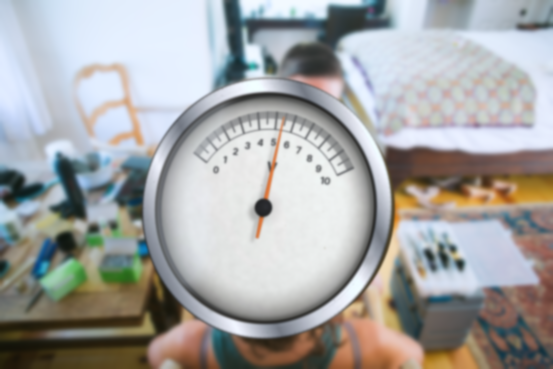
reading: 5.5 (V)
